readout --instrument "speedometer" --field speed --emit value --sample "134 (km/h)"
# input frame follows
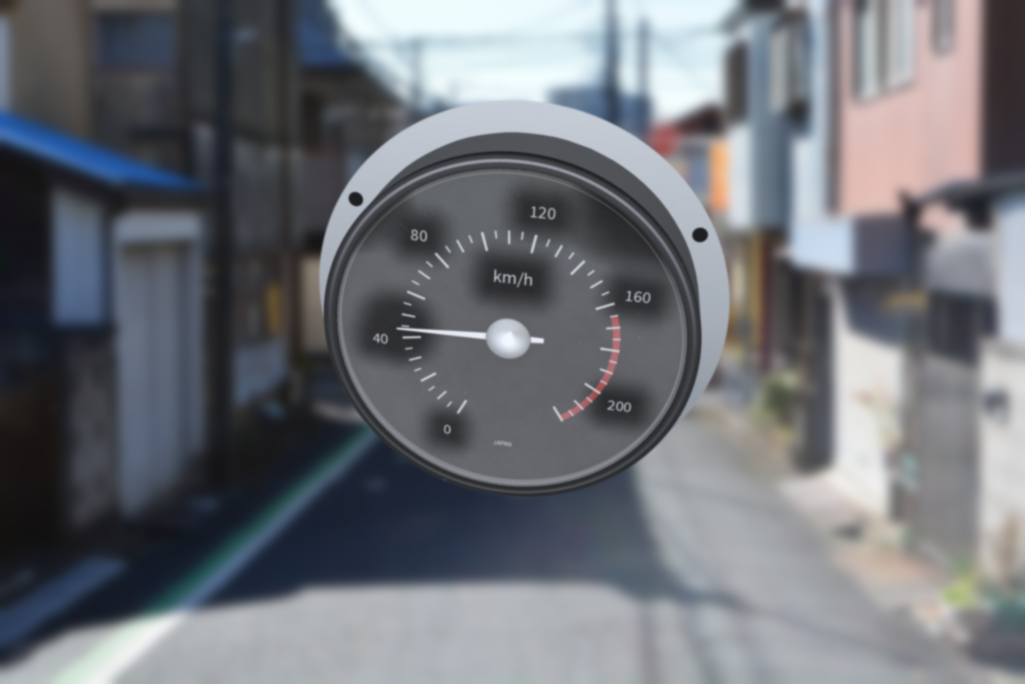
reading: 45 (km/h)
